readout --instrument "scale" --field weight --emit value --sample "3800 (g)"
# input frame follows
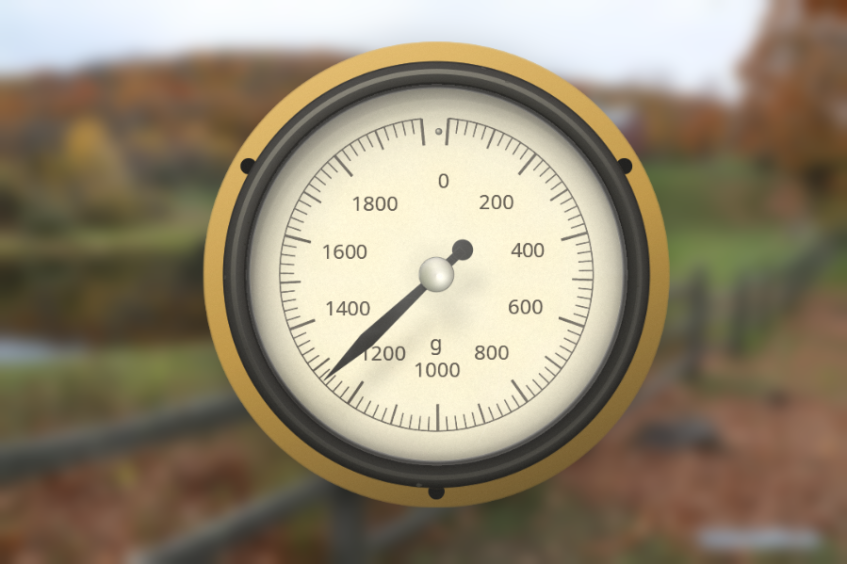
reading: 1270 (g)
